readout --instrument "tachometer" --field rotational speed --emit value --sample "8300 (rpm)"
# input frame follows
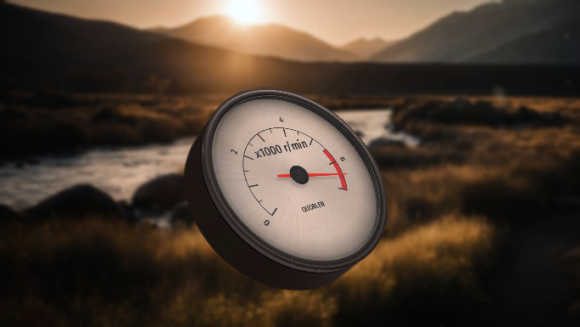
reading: 6500 (rpm)
